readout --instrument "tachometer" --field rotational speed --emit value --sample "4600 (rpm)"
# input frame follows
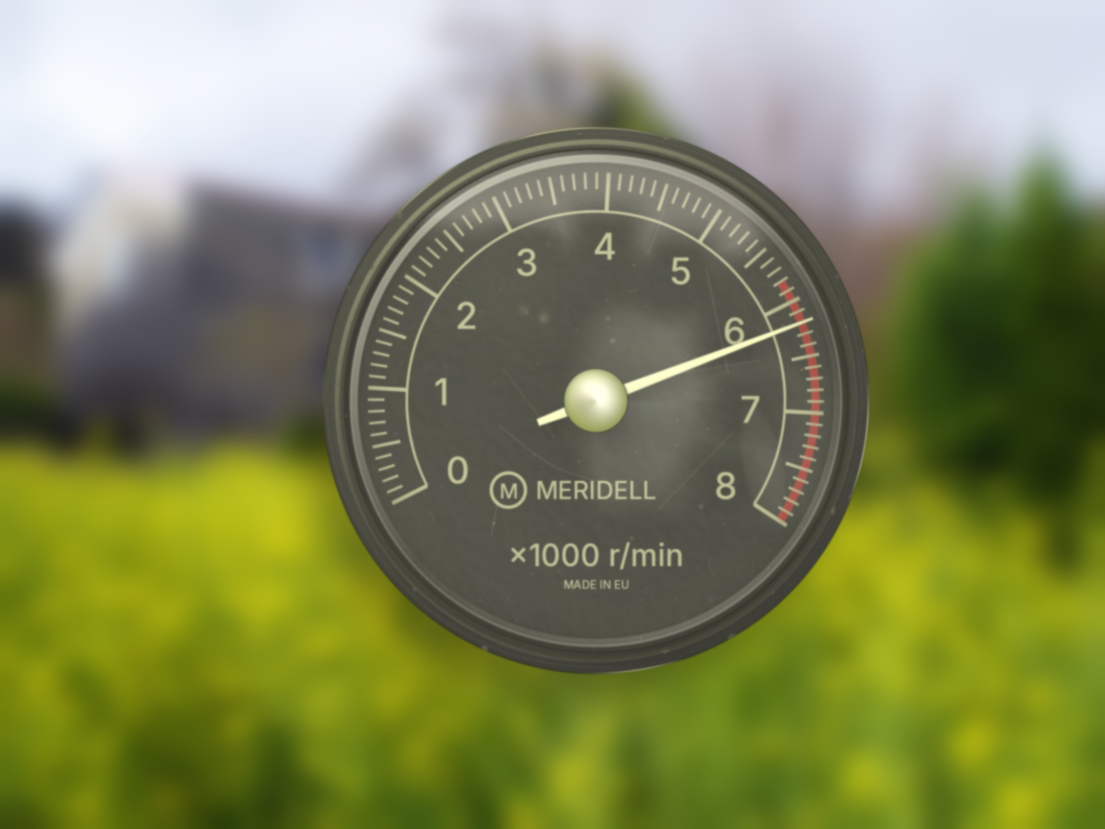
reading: 6200 (rpm)
